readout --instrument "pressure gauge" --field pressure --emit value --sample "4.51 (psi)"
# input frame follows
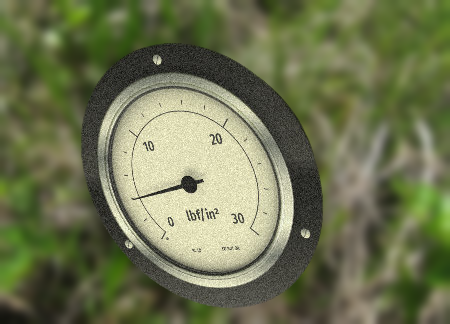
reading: 4 (psi)
